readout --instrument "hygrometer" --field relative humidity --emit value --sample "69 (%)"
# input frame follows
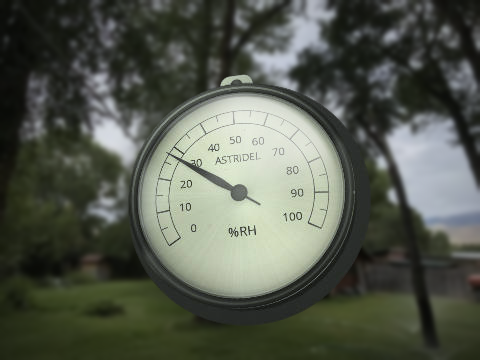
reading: 27.5 (%)
